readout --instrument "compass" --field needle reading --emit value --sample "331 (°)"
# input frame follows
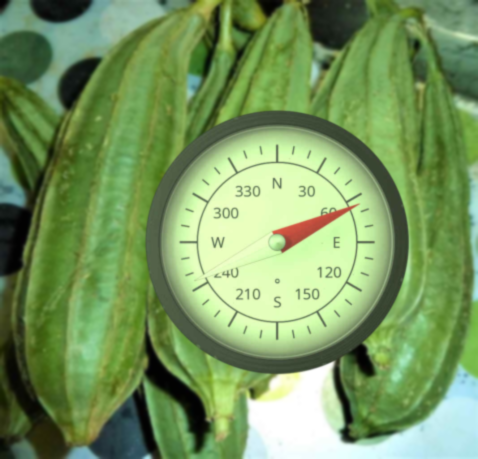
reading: 65 (°)
